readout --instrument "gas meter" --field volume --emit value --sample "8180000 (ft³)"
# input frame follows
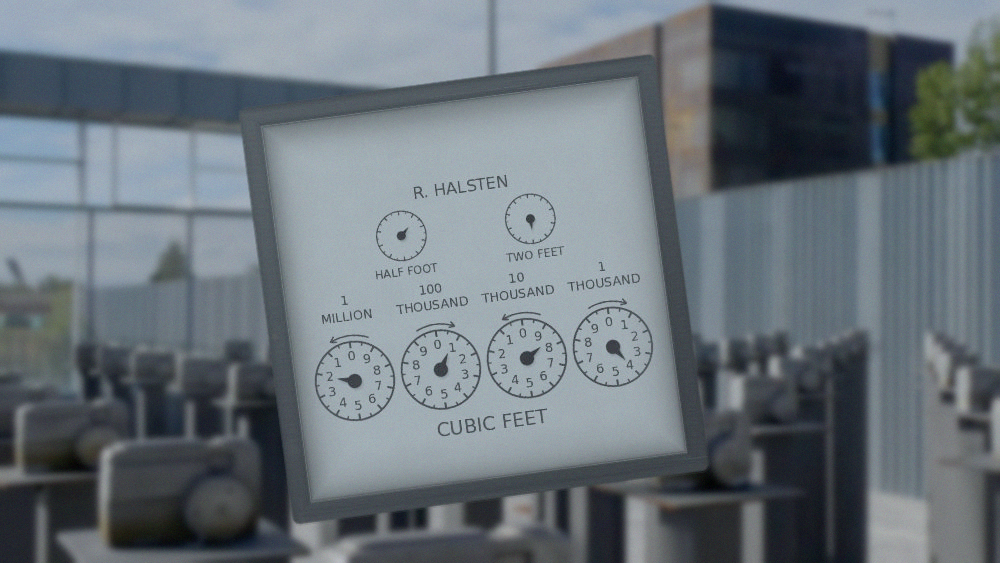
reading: 208400 (ft³)
